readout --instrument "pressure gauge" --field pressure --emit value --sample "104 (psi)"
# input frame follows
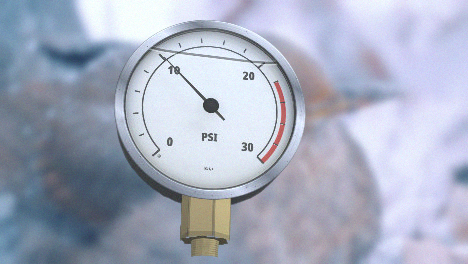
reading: 10 (psi)
